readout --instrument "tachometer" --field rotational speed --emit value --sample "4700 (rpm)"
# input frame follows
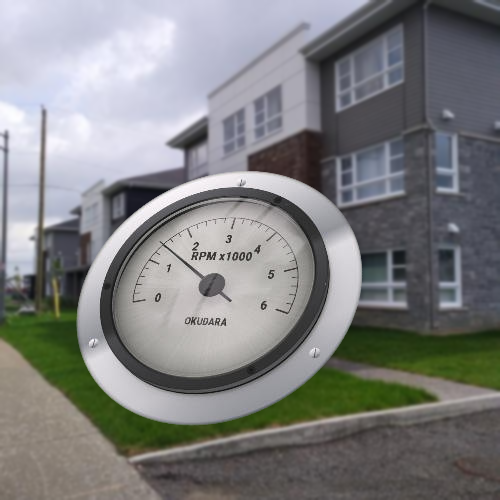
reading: 1400 (rpm)
